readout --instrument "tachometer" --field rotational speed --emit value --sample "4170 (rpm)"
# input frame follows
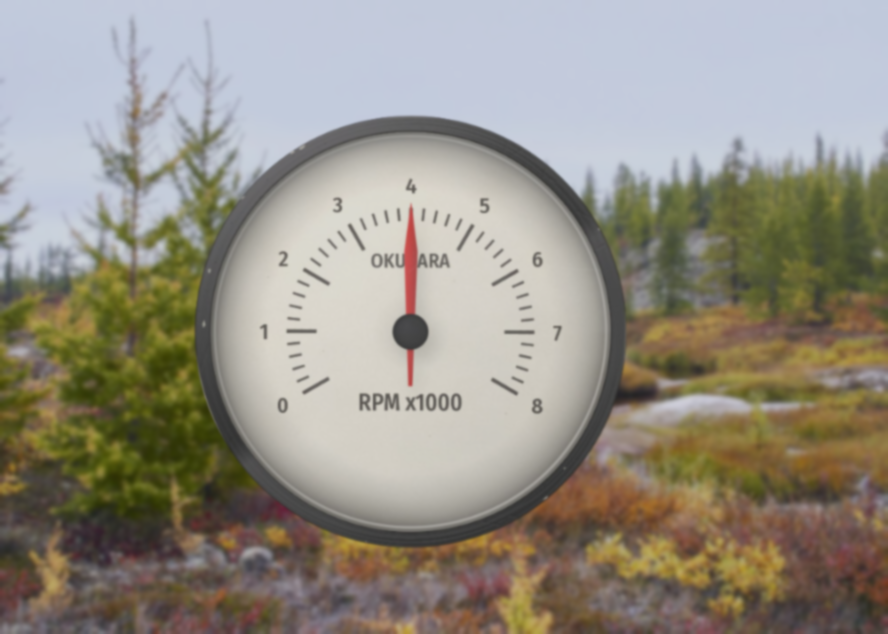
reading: 4000 (rpm)
